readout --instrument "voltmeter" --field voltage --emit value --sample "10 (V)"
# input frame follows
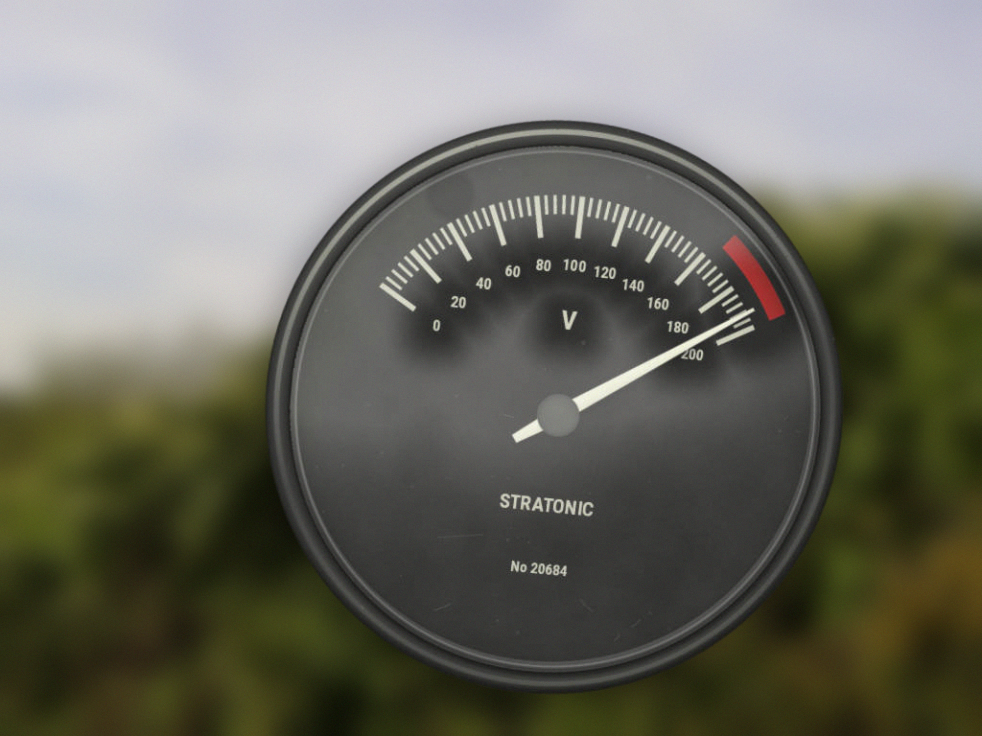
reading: 192 (V)
